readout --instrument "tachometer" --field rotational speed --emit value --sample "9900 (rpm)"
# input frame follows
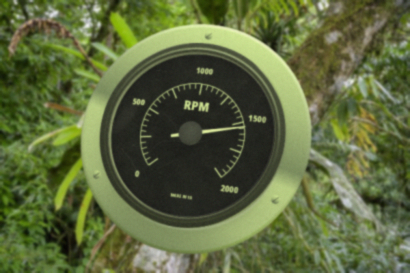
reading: 1550 (rpm)
